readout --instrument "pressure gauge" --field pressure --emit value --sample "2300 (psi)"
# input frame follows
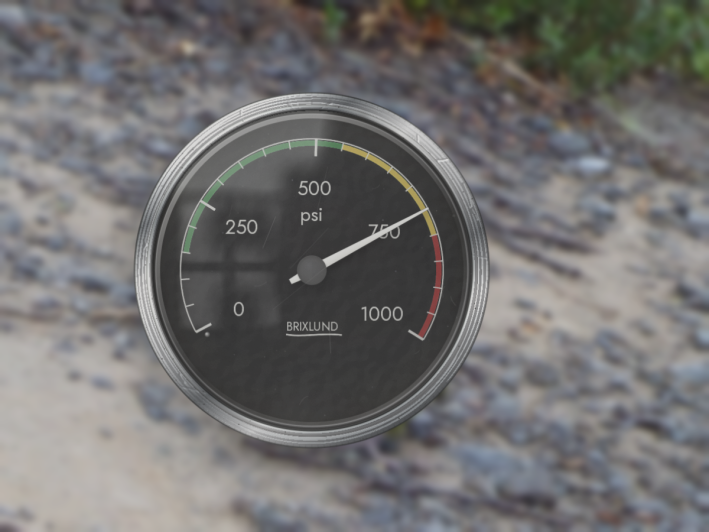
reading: 750 (psi)
